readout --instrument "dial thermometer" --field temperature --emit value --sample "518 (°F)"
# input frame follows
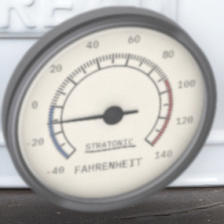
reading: -10 (°F)
